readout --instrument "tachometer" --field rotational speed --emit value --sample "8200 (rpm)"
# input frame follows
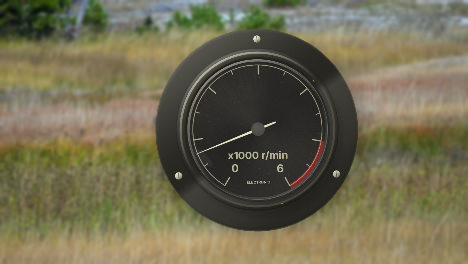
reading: 750 (rpm)
